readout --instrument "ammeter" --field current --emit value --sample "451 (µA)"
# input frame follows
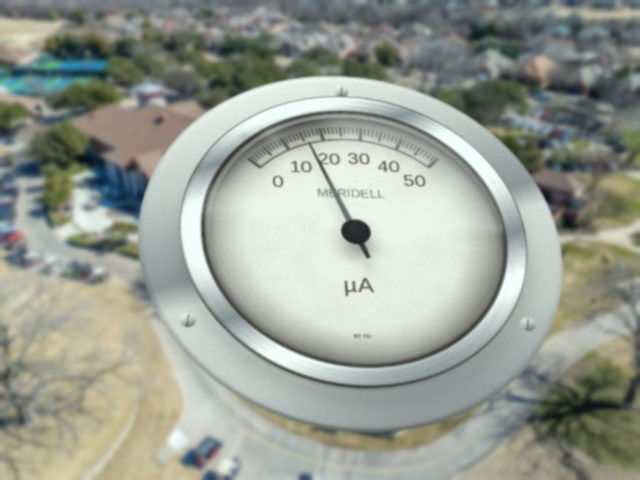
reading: 15 (µA)
